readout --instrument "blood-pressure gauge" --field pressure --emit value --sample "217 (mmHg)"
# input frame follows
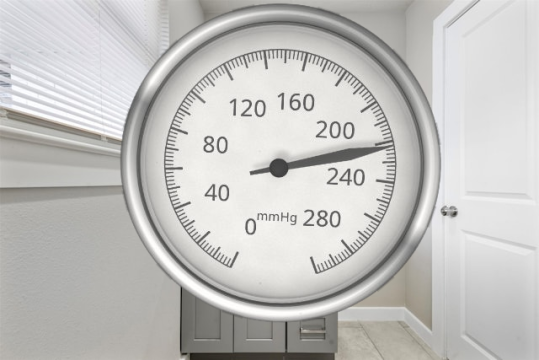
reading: 222 (mmHg)
